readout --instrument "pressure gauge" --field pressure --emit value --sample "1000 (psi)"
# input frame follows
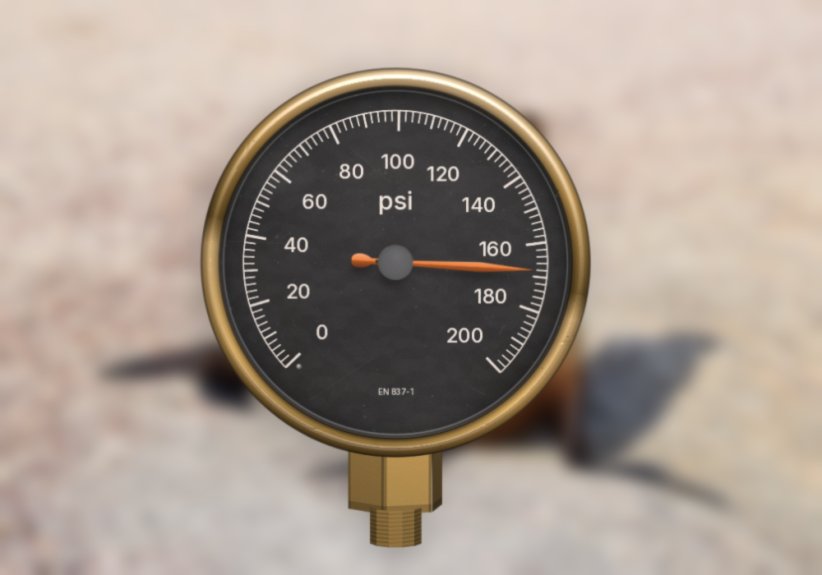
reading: 168 (psi)
